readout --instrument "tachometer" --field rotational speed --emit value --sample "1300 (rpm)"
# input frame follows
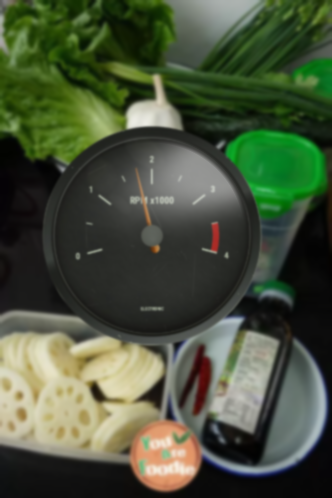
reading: 1750 (rpm)
